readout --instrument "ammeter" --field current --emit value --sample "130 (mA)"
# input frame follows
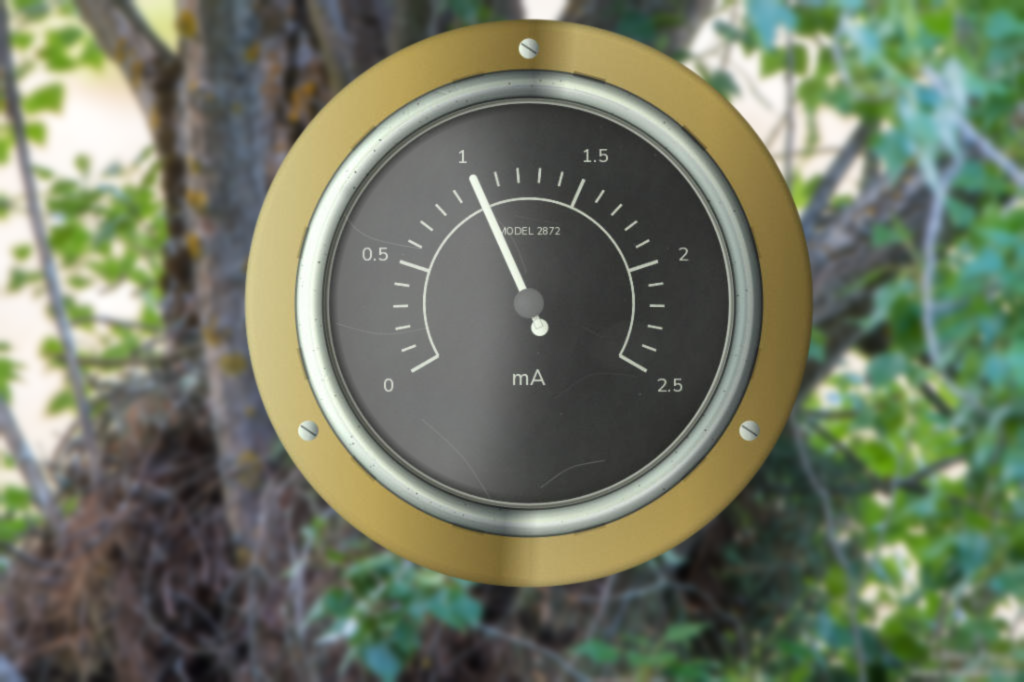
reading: 1 (mA)
